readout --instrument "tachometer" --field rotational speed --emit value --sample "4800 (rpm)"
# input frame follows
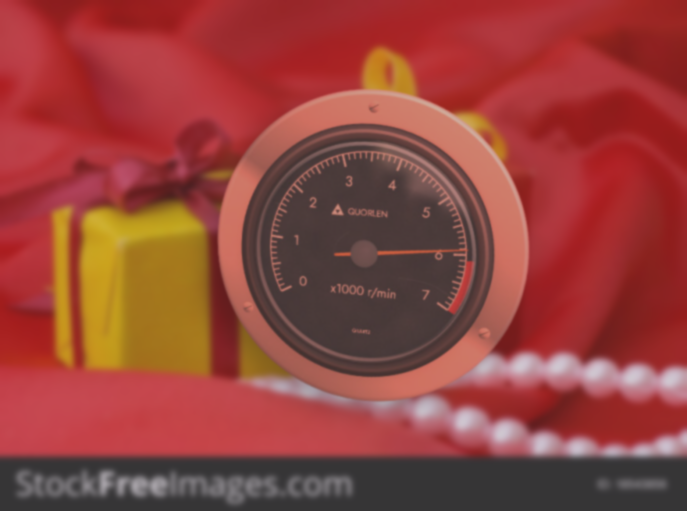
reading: 5900 (rpm)
